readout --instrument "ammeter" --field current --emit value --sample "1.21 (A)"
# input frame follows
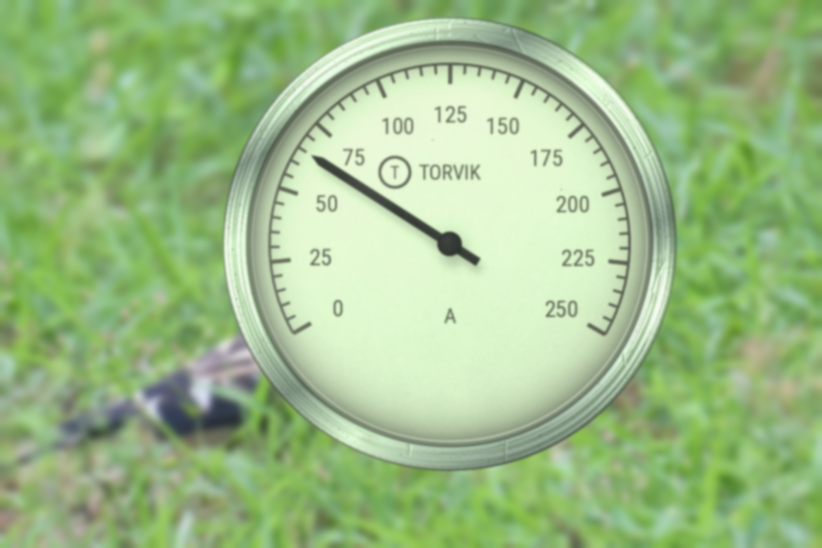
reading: 65 (A)
